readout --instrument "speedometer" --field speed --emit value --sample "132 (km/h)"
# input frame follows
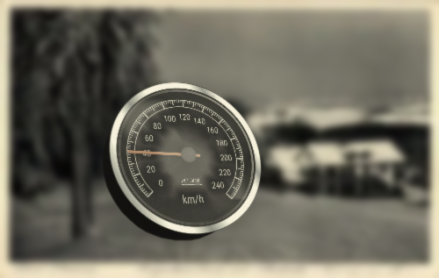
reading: 40 (km/h)
